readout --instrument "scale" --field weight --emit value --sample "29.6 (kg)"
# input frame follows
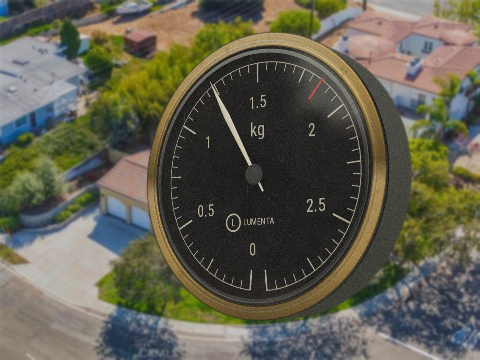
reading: 1.25 (kg)
